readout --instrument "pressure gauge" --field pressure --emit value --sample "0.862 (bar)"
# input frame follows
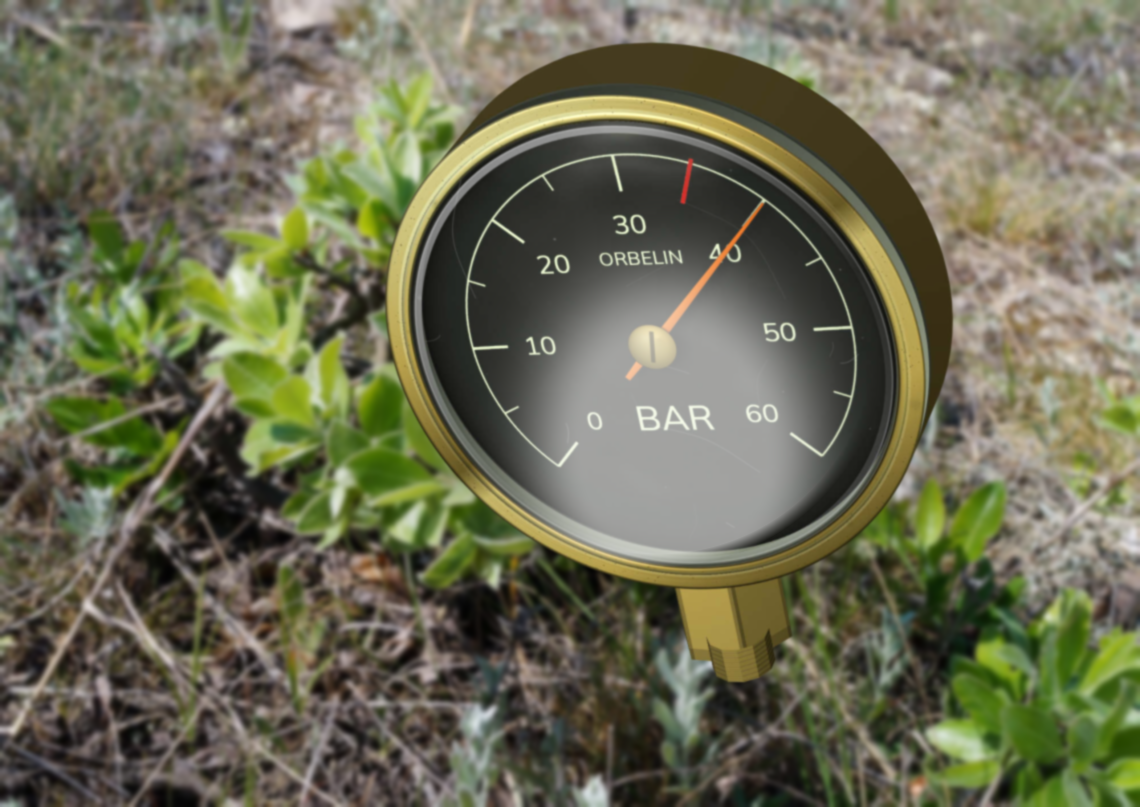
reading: 40 (bar)
